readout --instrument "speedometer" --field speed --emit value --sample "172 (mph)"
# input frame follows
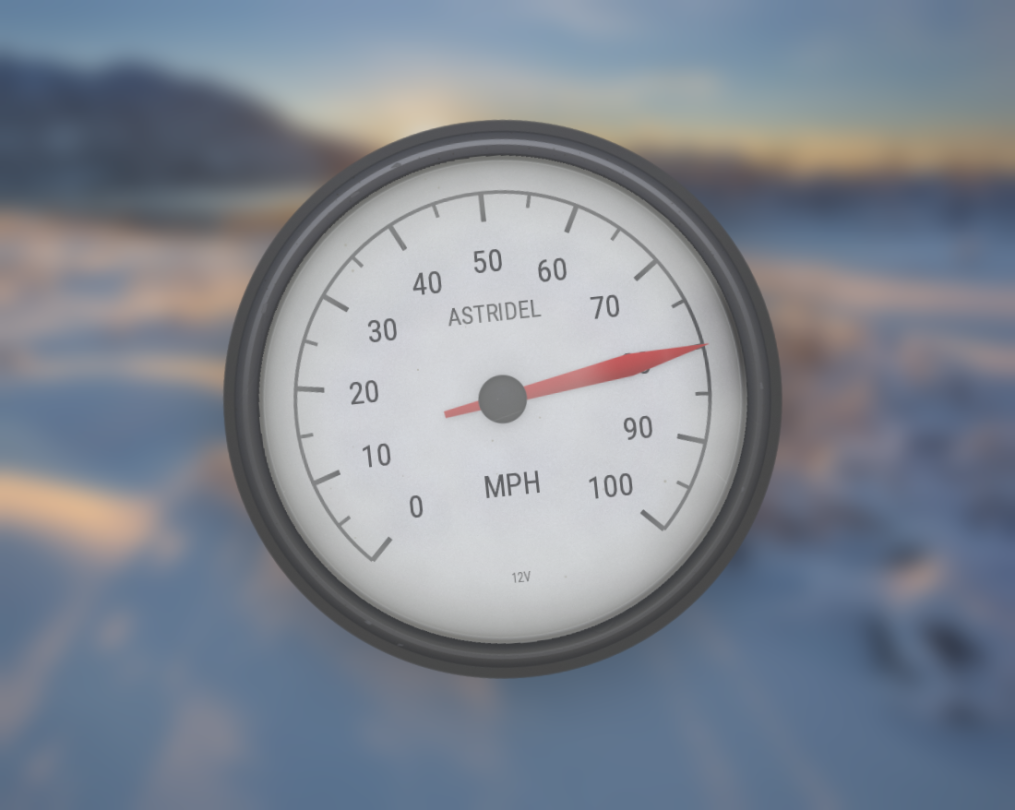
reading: 80 (mph)
